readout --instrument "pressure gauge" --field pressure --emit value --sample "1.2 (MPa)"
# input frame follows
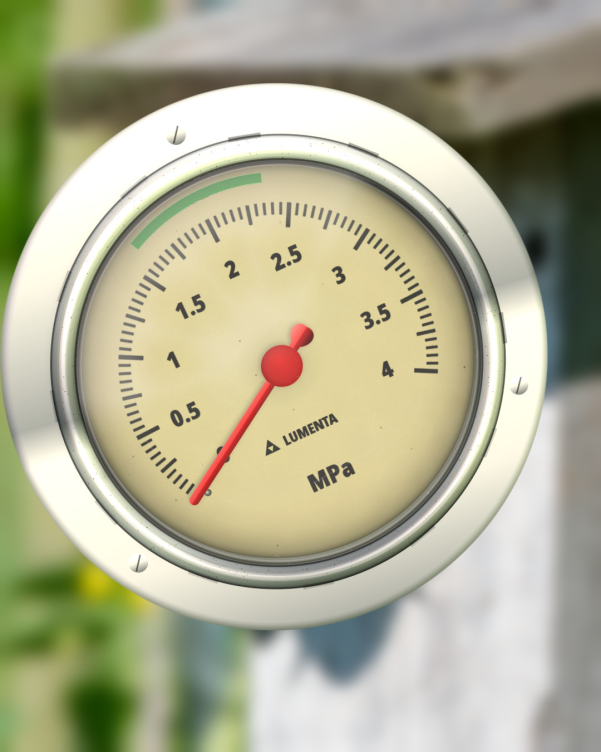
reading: 0 (MPa)
